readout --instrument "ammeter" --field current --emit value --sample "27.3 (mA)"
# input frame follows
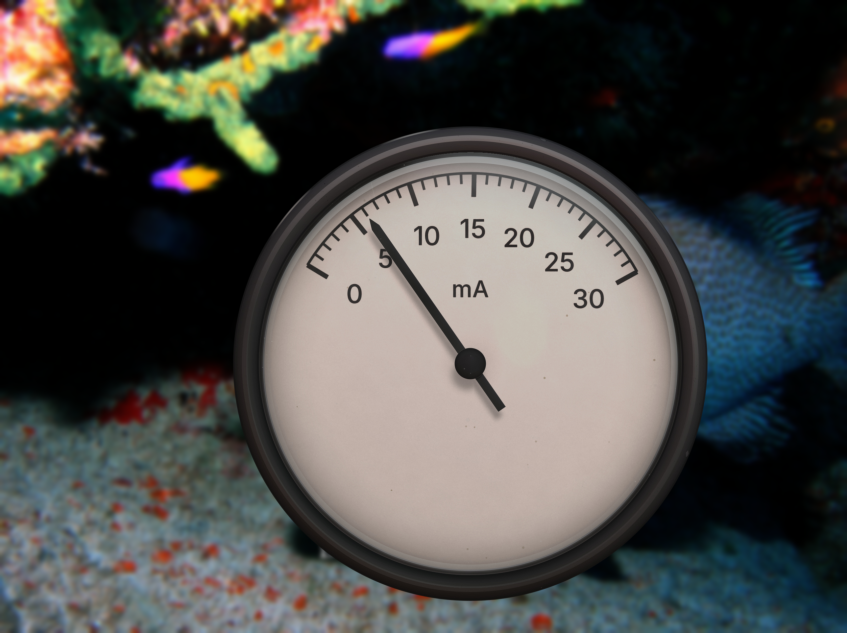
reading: 6 (mA)
